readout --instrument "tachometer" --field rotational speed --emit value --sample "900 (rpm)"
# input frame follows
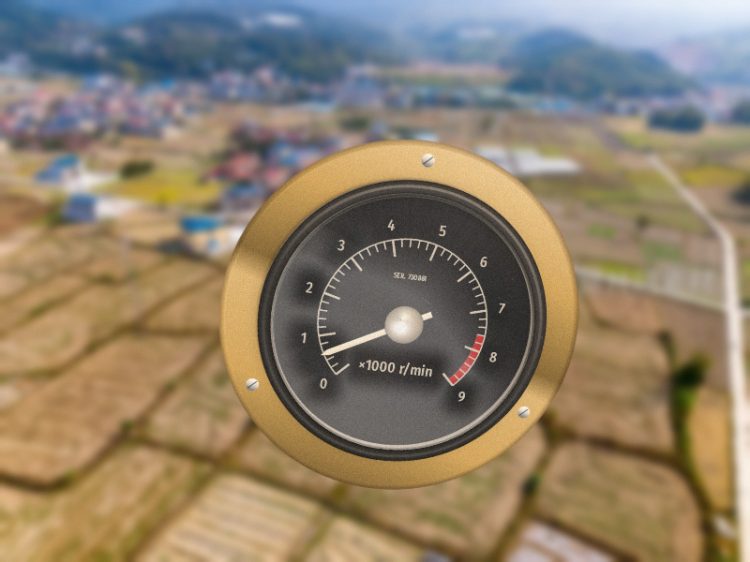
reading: 600 (rpm)
